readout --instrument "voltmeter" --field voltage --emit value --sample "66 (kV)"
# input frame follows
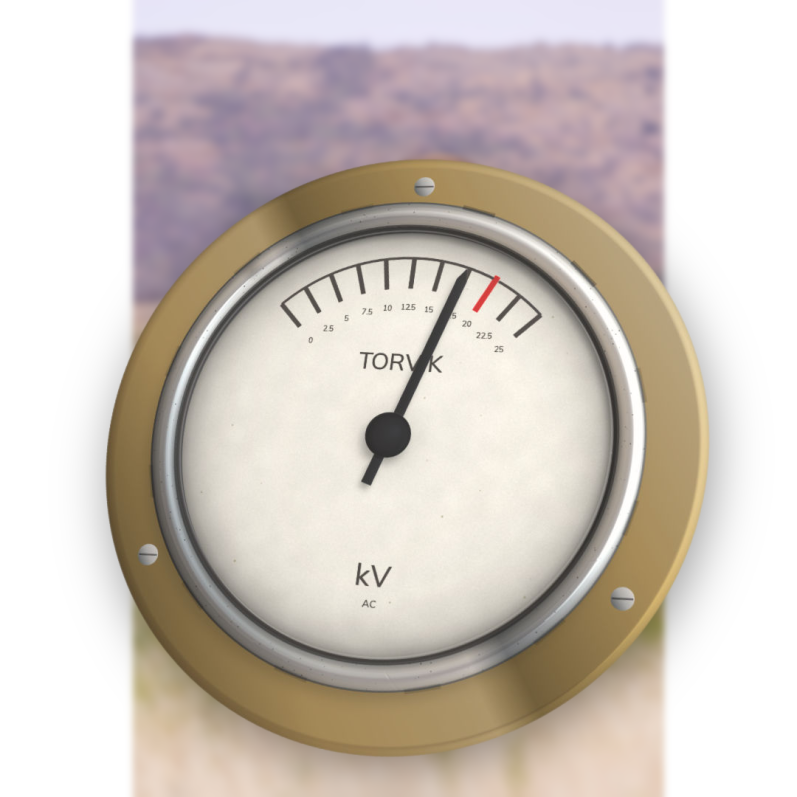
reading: 17.5 (kV)
